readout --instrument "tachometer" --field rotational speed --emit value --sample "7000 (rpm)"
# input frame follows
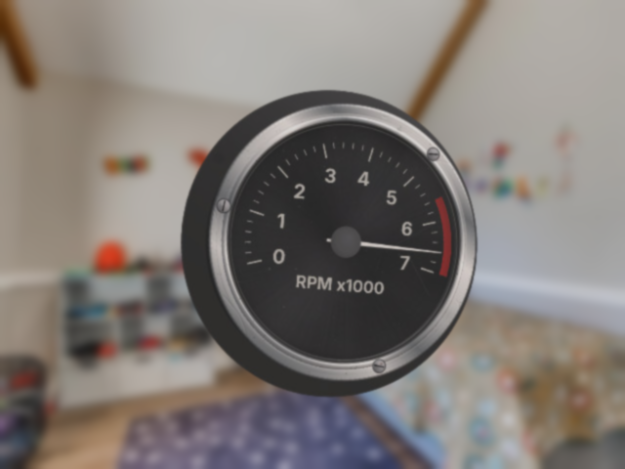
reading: 6600 (rpm)
